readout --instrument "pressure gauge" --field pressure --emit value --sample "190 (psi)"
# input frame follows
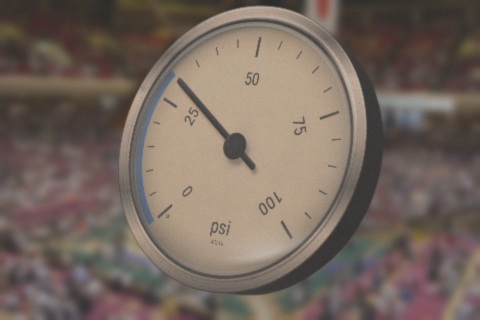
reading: 30 (psi)
